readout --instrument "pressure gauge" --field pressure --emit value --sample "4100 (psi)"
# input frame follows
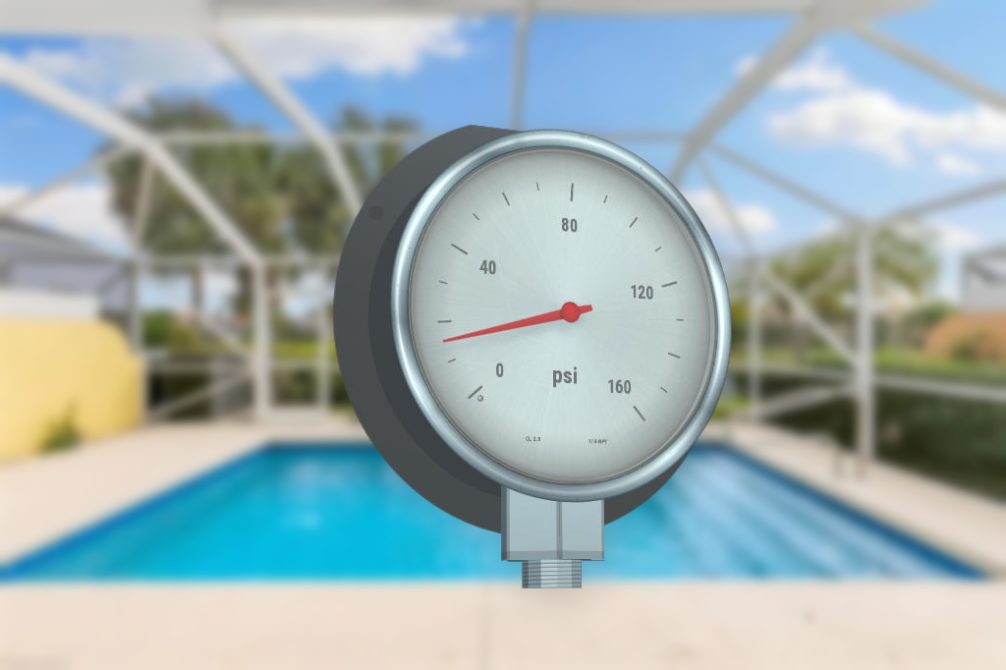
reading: 15 (psi)
